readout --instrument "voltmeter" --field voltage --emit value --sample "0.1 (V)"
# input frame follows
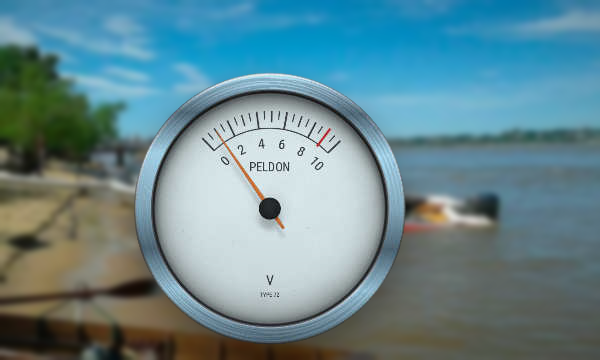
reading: 1 (V)
